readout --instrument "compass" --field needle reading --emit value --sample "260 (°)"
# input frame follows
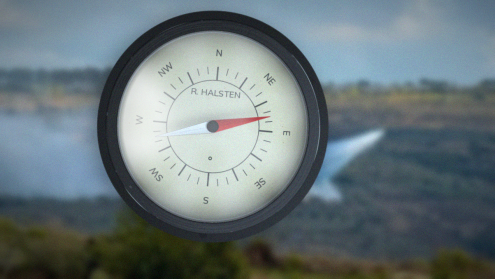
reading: 75 (°)
